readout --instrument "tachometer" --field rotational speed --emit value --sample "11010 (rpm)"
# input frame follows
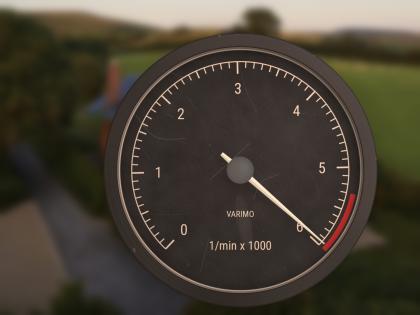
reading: 5950 (rpm)
